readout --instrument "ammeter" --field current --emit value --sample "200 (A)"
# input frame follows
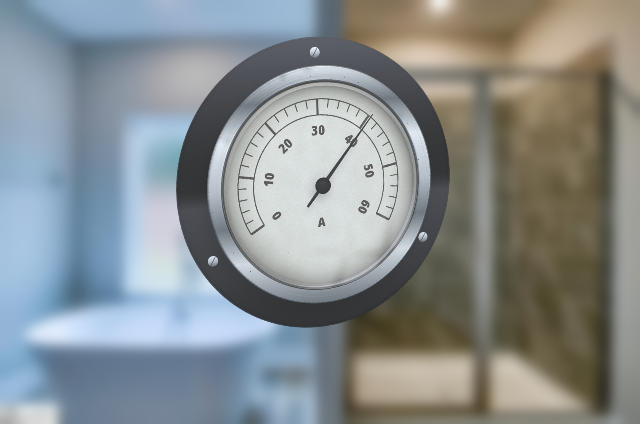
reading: 40 (A)
